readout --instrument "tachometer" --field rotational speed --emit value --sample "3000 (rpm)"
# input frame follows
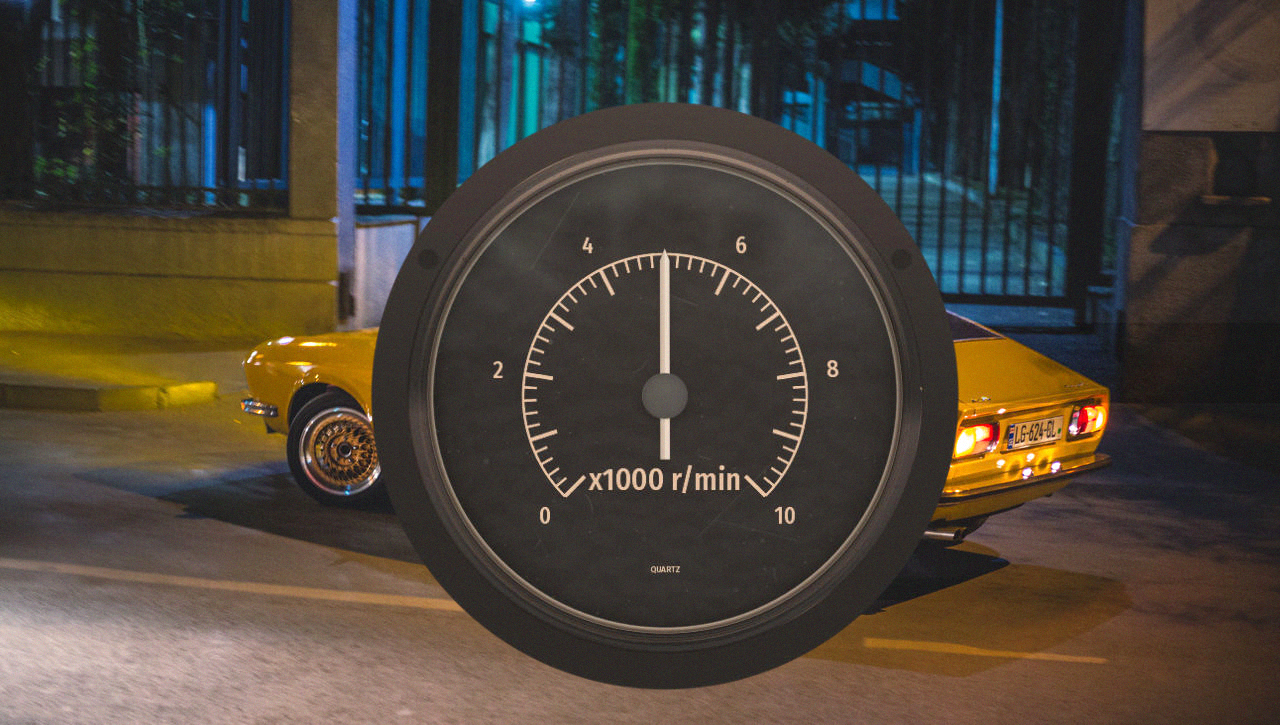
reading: 5000 (rpm)
